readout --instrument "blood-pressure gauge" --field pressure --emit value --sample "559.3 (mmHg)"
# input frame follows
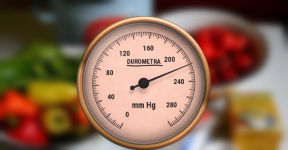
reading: 220 (mmHg)
